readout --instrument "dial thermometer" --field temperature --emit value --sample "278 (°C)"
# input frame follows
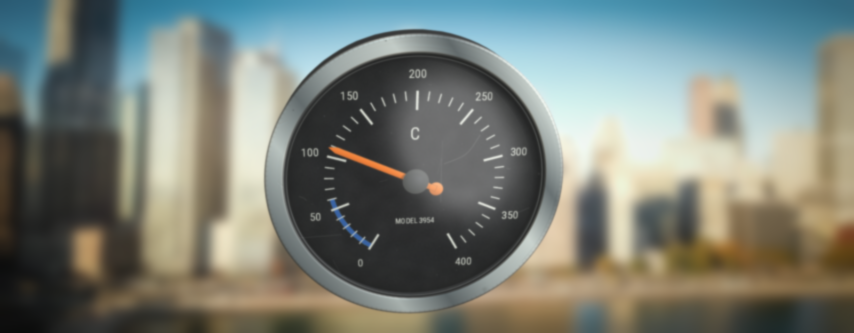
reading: 110 (°C)
